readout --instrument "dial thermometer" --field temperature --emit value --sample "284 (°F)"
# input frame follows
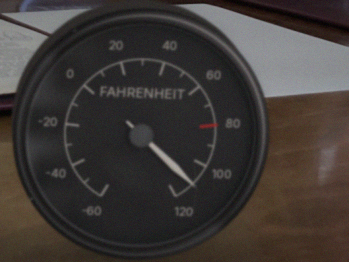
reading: 110 (°F)
